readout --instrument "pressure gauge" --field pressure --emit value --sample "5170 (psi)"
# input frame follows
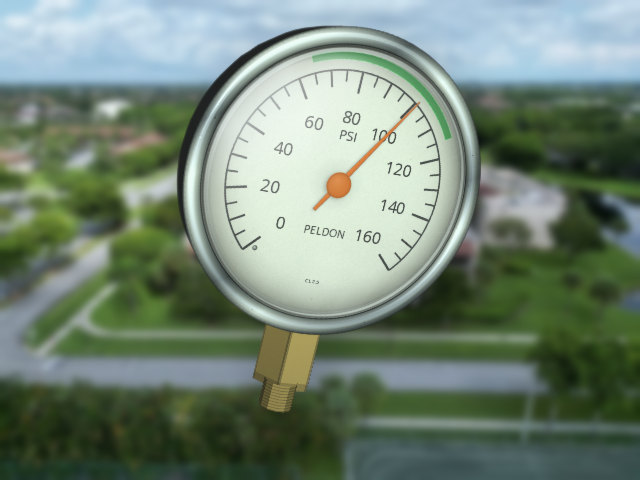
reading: 100 (psi)
